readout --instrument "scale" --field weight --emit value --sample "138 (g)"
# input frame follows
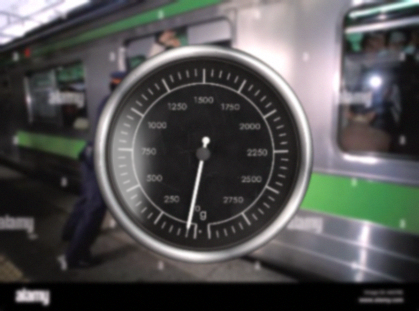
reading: 50 (g)
